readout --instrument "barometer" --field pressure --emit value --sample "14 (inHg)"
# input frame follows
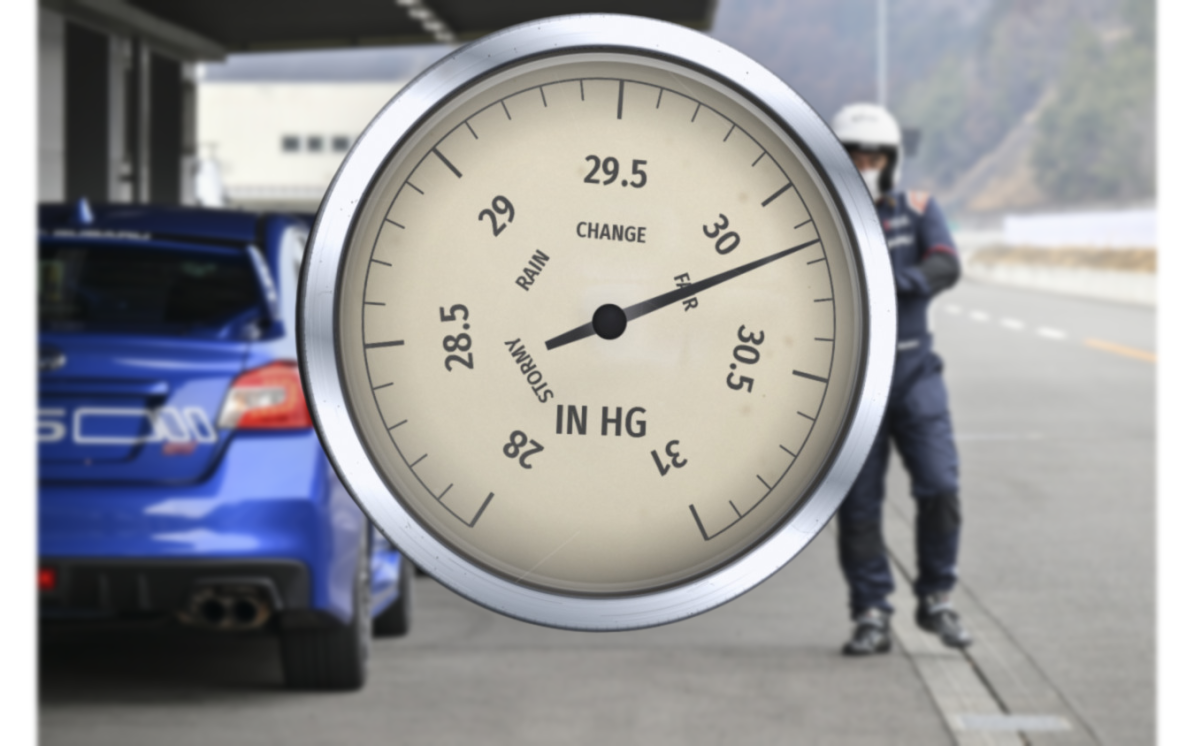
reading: 30.15 (inHg)
